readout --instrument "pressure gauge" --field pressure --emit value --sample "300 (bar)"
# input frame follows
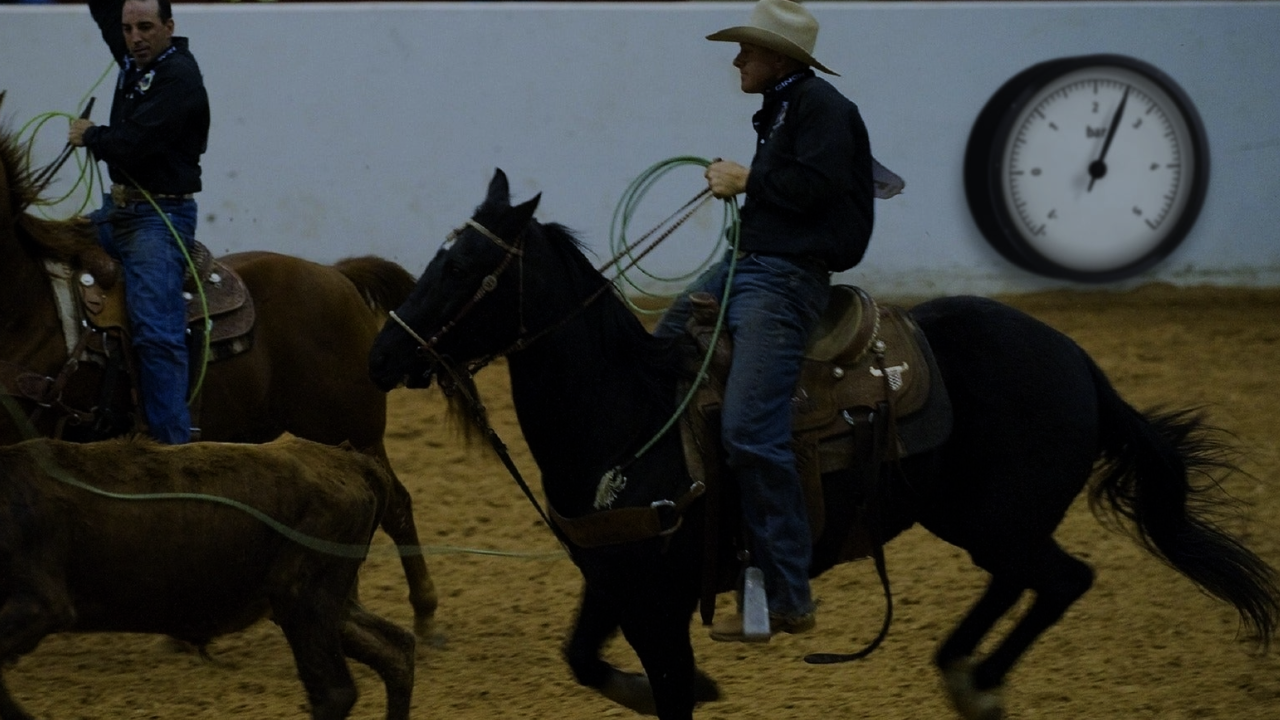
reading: 2.5 (bar)
